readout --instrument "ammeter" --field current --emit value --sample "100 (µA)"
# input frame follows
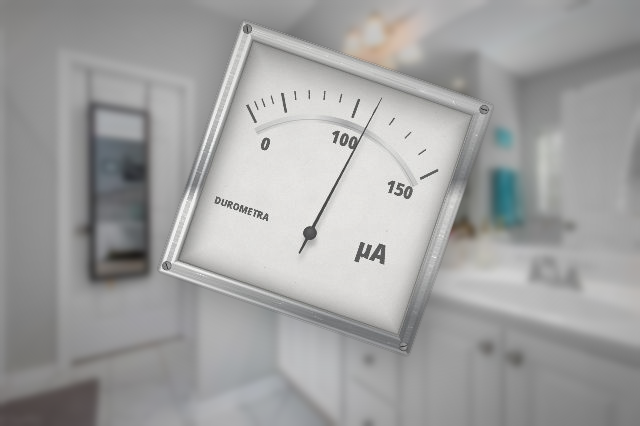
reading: 110 (µA)
